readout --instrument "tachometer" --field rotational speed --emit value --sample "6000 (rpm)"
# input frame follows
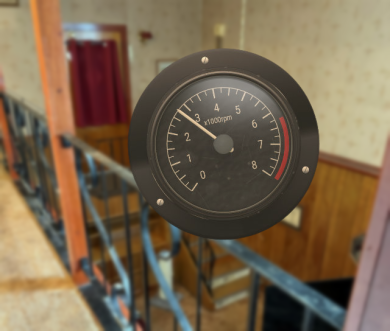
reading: 2750 (rpm)
